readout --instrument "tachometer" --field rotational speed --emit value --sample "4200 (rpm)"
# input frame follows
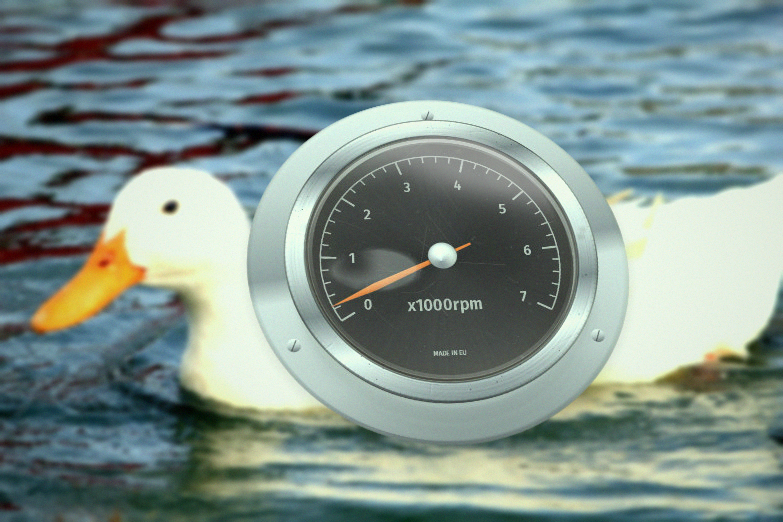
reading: 200 (rpm)
